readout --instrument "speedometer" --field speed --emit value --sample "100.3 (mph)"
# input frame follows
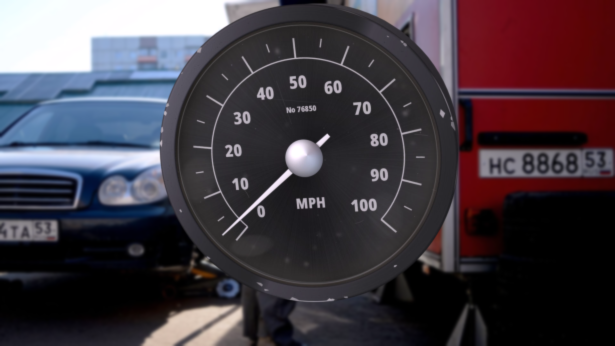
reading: 2.5 (mph)
